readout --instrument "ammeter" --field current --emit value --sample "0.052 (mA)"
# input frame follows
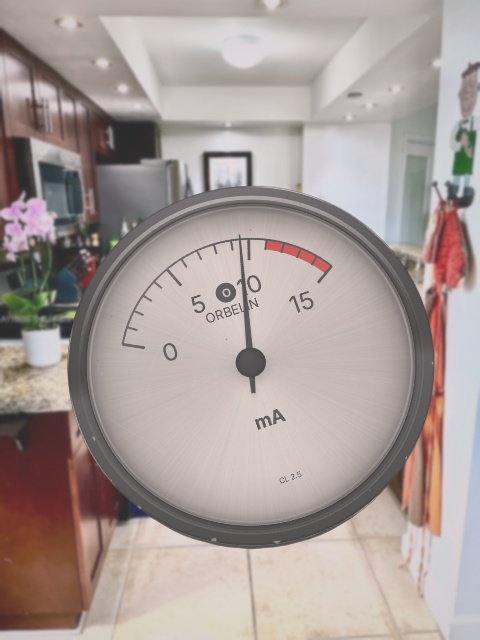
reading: 9.5 (mA)
